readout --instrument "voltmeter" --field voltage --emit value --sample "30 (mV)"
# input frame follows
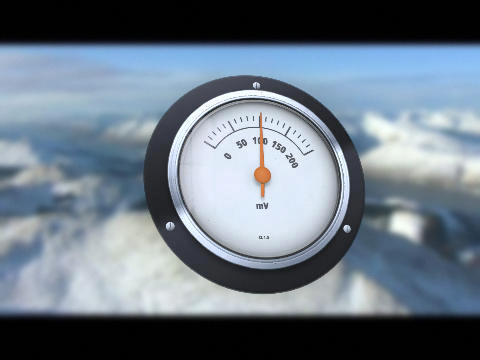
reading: 100 (mV)
